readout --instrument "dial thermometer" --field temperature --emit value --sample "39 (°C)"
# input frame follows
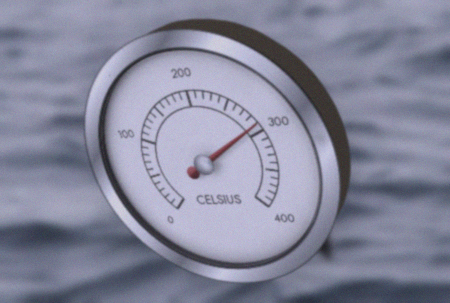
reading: 290 (°C)
